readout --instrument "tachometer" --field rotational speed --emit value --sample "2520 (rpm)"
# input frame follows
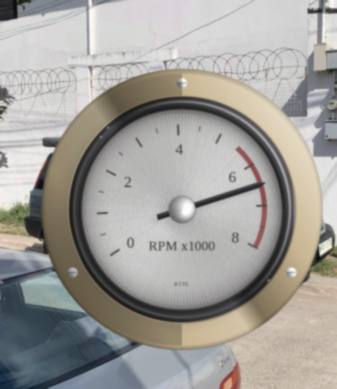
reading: 6500 (rpm)
